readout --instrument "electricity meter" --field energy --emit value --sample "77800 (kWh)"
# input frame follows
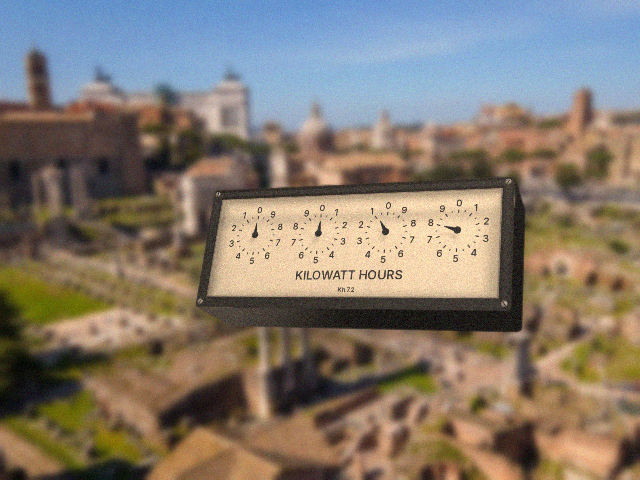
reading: 8 (kWh)
